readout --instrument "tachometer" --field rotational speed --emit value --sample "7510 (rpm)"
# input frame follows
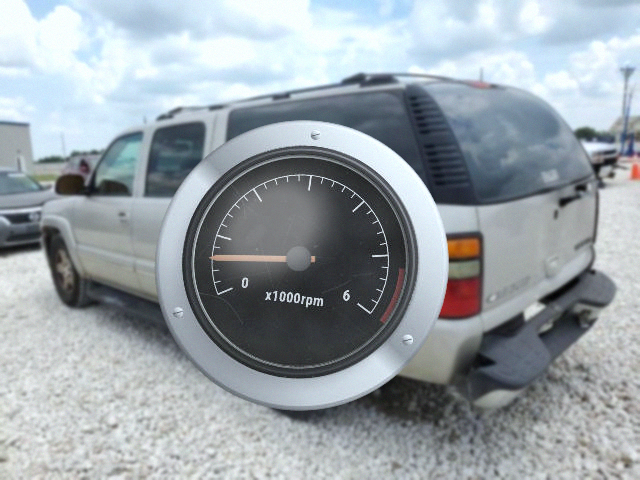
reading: 600 (rpm)
